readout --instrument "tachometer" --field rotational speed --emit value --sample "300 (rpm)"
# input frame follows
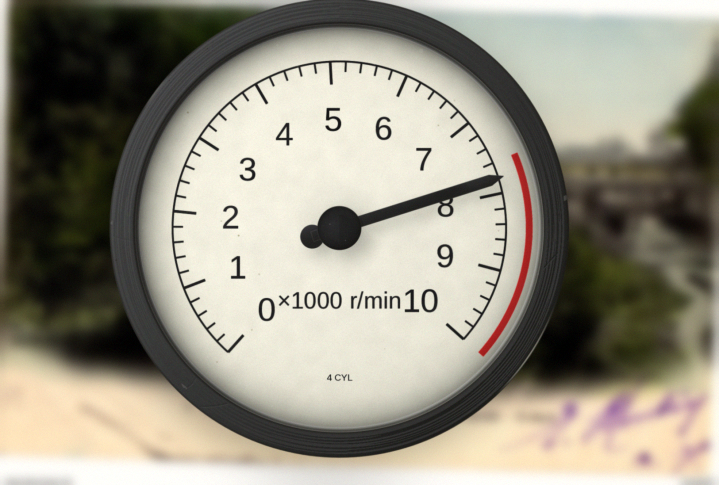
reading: 7800 (rpm)
